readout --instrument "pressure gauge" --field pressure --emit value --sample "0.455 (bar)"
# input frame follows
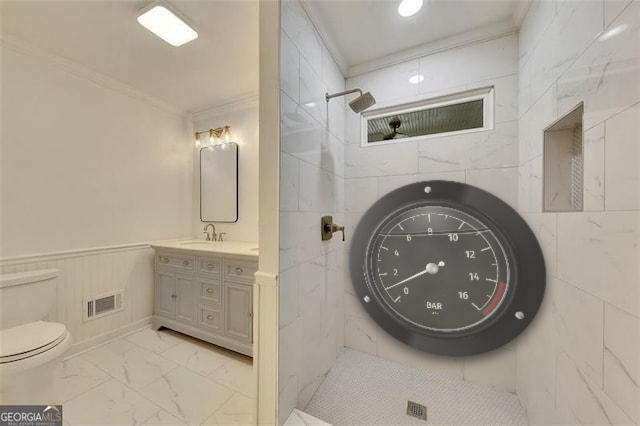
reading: 1 (bar)
